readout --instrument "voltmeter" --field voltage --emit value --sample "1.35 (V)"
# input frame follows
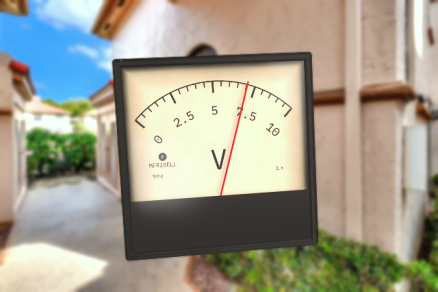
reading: 7 (V)
